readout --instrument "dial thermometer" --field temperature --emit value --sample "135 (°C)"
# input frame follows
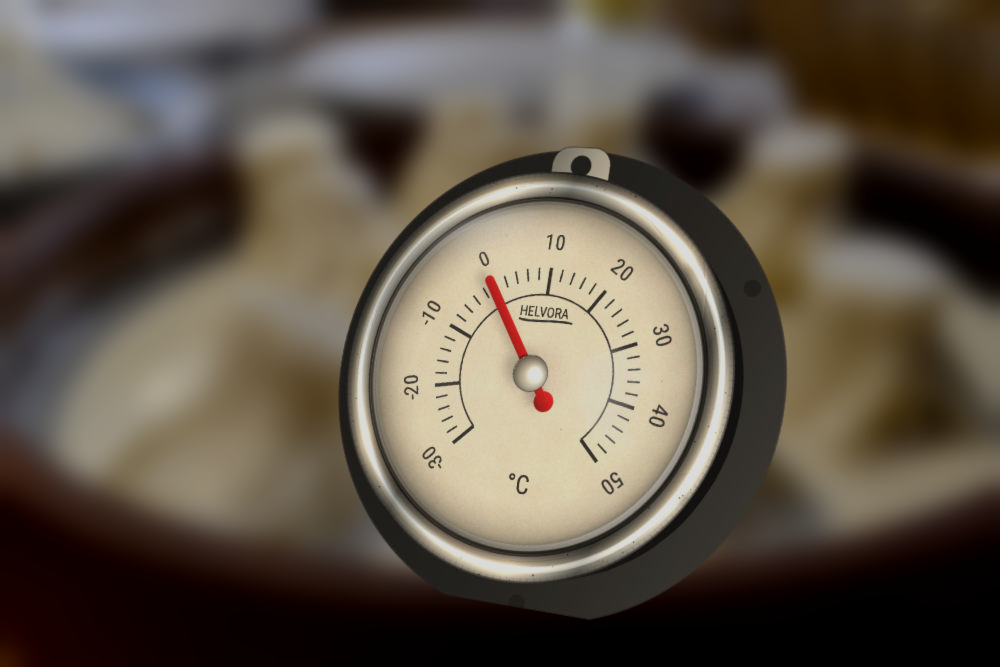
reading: 0 (°C)
